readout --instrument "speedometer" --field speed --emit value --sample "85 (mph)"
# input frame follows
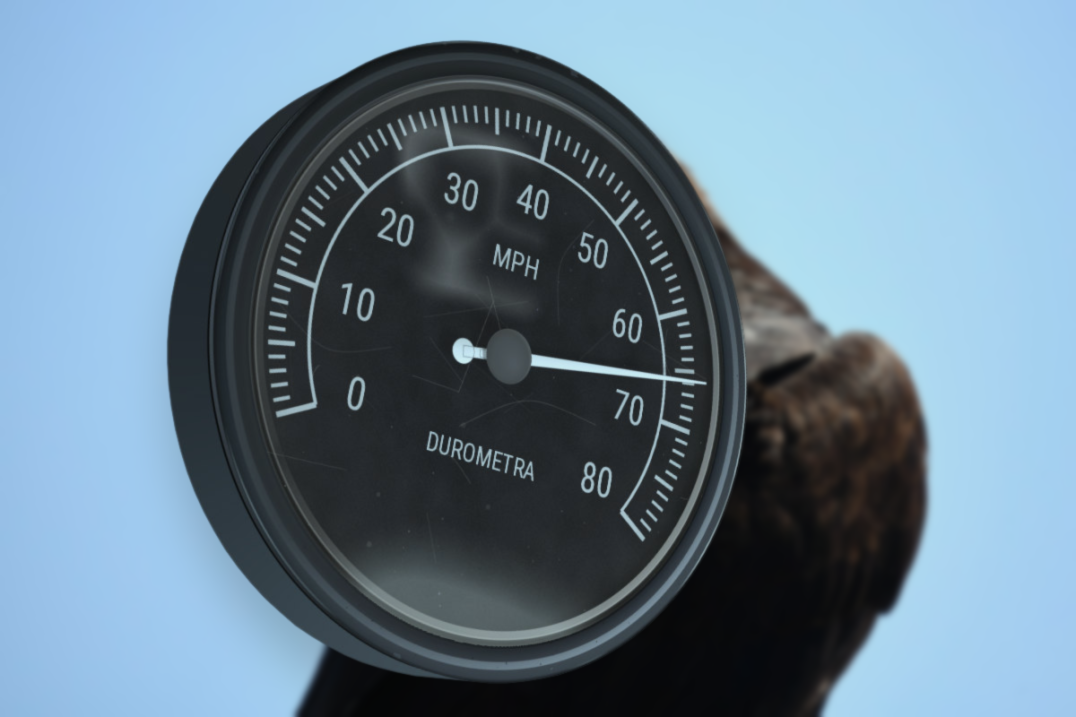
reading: 66 (mph)
